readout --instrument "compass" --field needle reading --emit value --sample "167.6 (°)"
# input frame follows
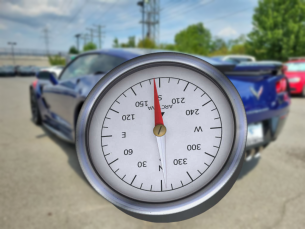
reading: 175 (°)
